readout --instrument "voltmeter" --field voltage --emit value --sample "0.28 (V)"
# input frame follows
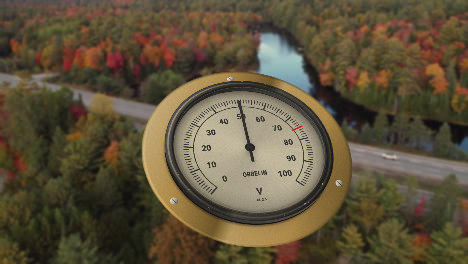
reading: 50 (V)
